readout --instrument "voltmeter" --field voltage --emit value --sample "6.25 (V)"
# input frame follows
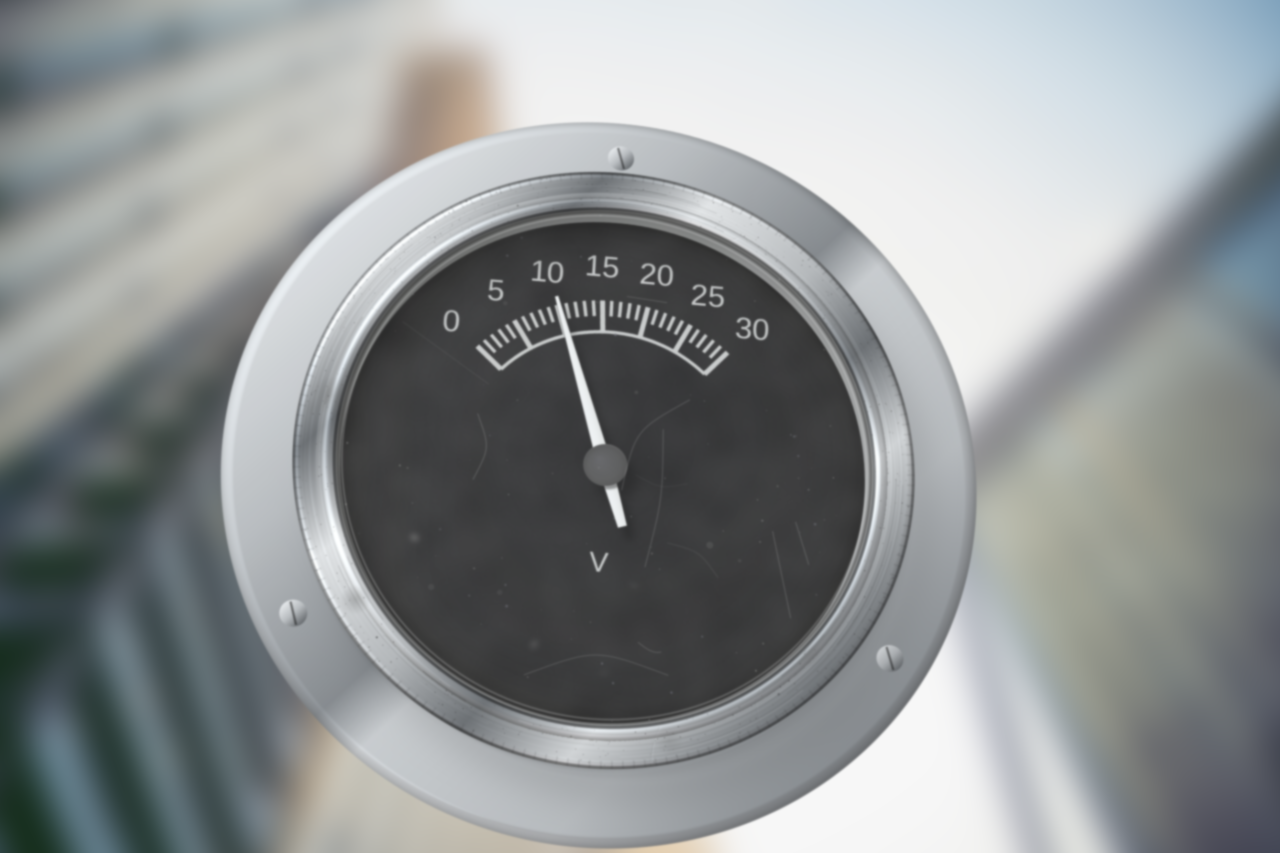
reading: 10 (V)
